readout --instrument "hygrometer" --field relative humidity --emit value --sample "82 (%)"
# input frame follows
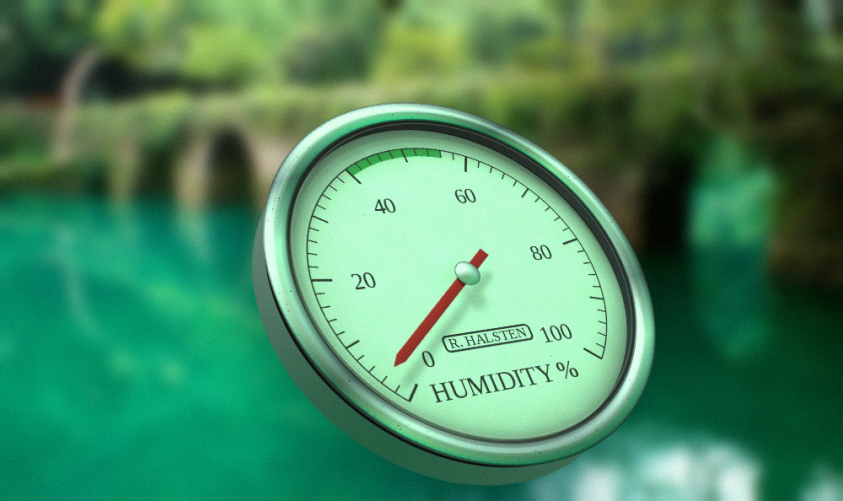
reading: 4 (%)
